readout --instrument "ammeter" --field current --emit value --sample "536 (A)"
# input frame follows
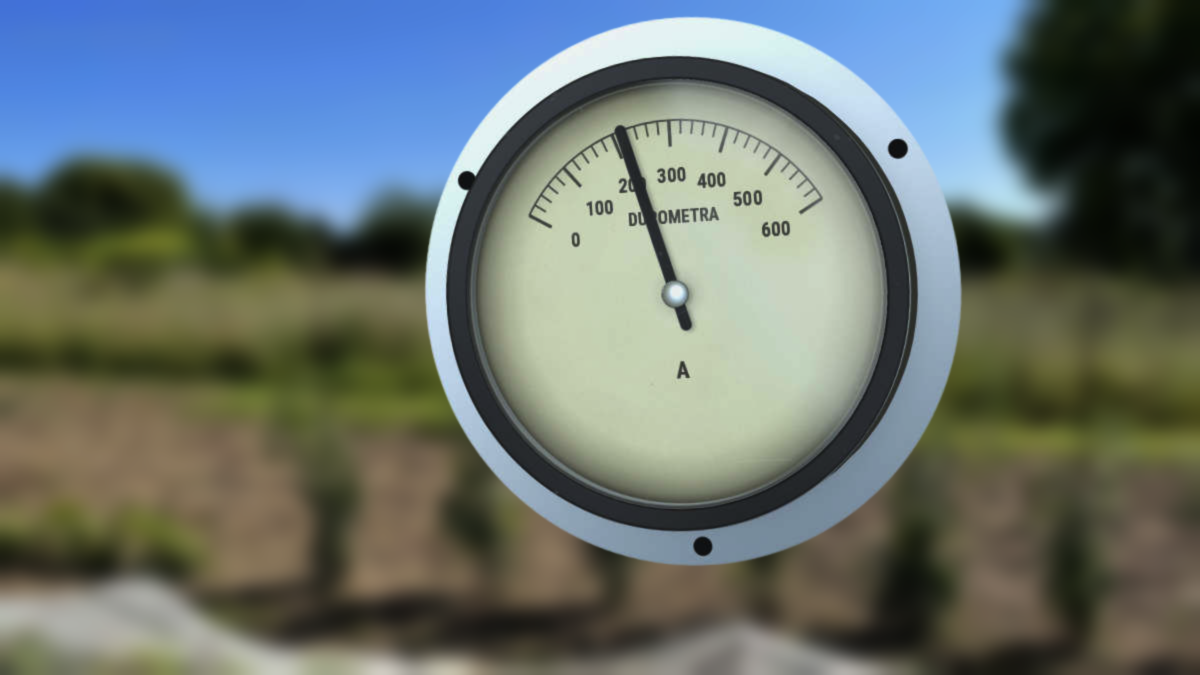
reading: 220 (A)
